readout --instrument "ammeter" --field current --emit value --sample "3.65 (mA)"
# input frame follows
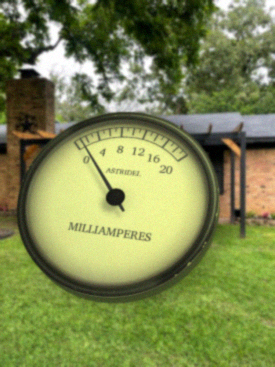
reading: 1 (mA)
